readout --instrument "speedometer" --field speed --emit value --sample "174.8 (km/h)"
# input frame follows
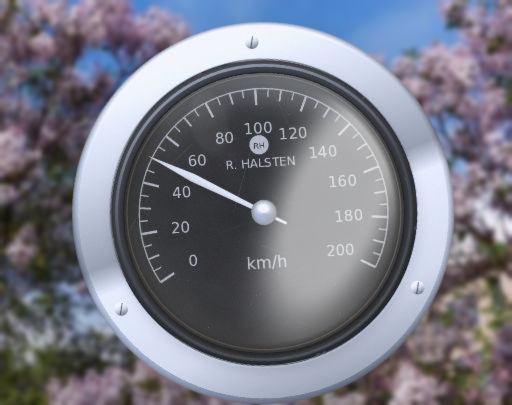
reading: 50 (km/h)
